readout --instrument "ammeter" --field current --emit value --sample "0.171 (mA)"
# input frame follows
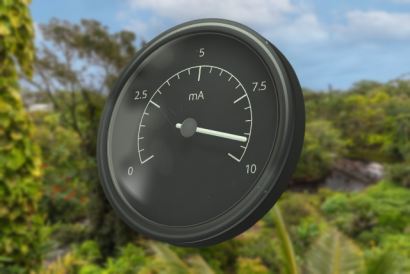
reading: 9.25 (mA)
